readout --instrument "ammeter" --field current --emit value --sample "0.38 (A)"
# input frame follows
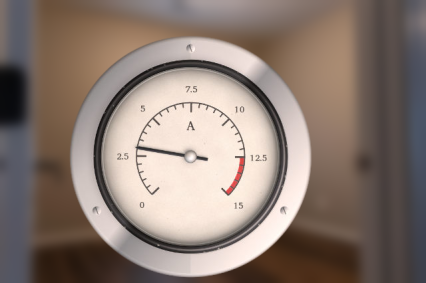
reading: 3 (A)
